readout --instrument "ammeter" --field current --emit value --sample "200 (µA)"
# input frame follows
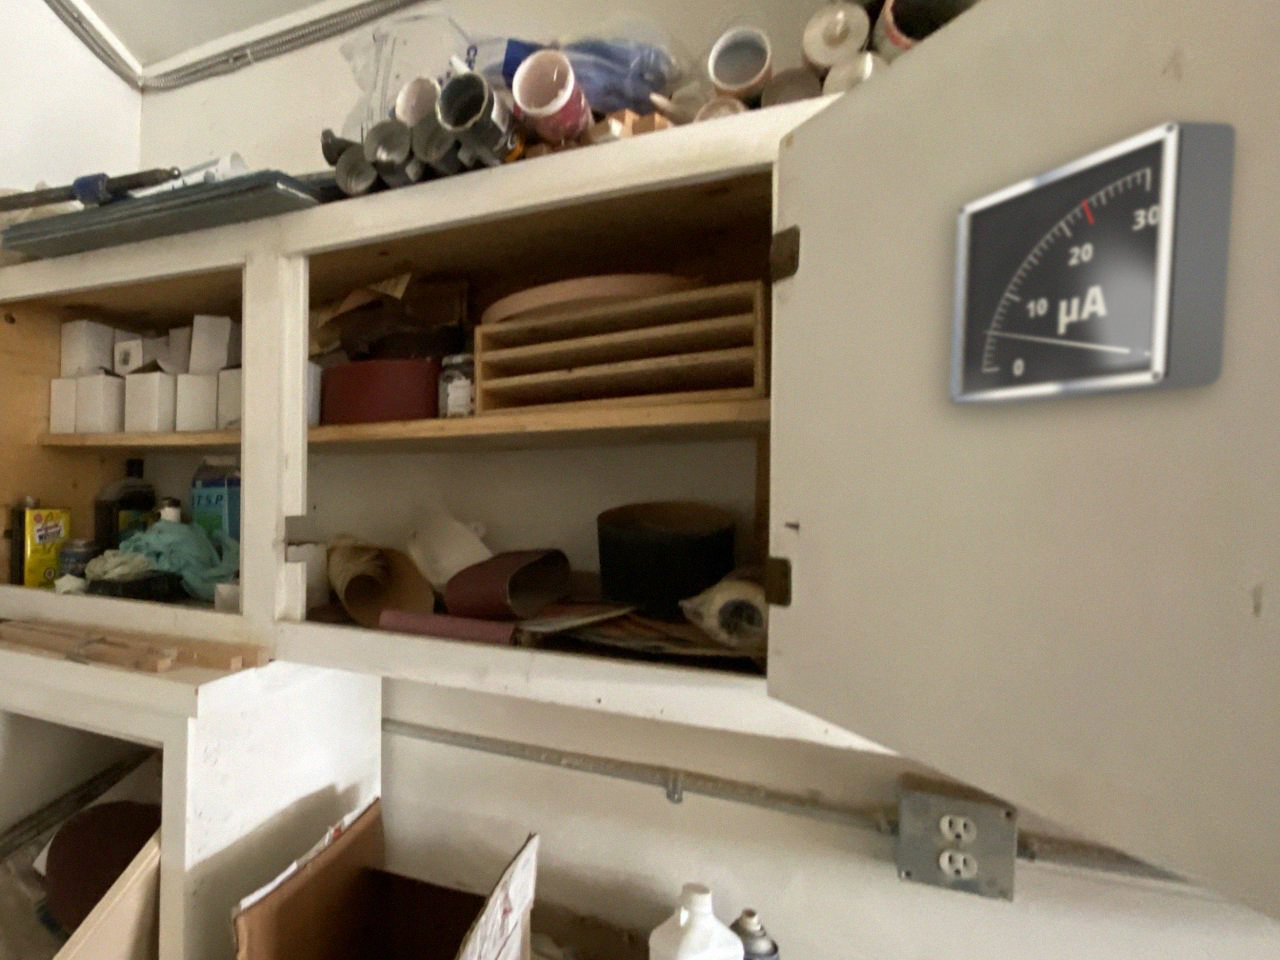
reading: 5 (µA)
